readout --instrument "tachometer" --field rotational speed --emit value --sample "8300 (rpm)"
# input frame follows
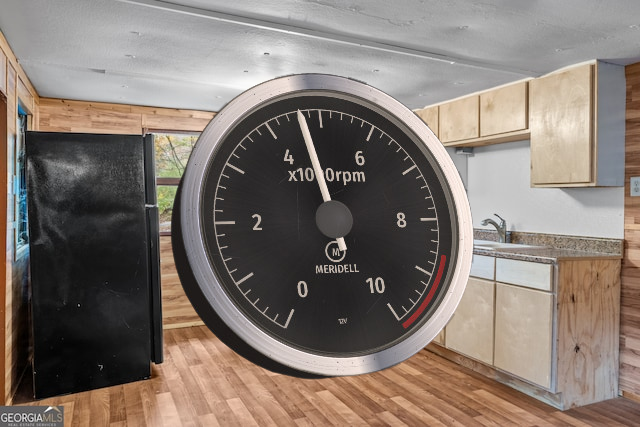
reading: 4600 (rpm)
